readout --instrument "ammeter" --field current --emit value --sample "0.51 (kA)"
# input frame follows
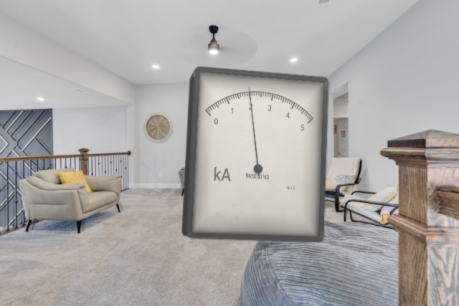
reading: 2 (kA)
